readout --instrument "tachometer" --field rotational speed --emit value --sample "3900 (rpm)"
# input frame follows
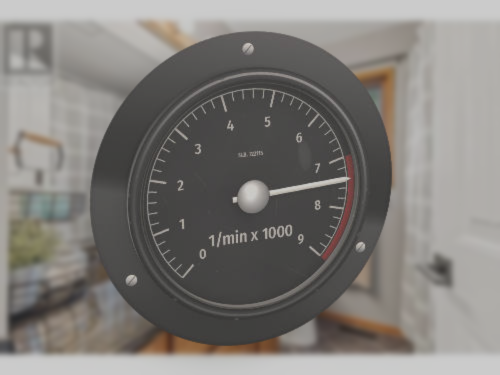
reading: 7400 (rpm)
